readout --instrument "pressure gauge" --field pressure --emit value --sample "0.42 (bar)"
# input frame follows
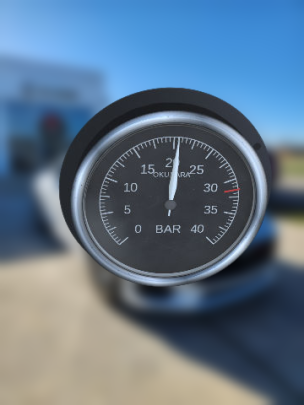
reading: 20.5 (bar)
